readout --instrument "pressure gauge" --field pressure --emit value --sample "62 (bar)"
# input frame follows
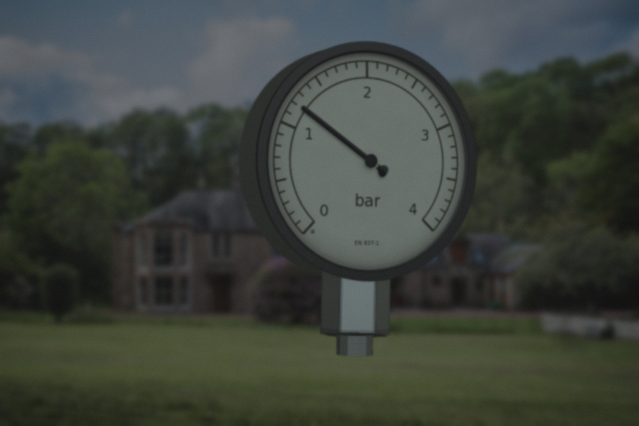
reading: 1.2 (bar)
